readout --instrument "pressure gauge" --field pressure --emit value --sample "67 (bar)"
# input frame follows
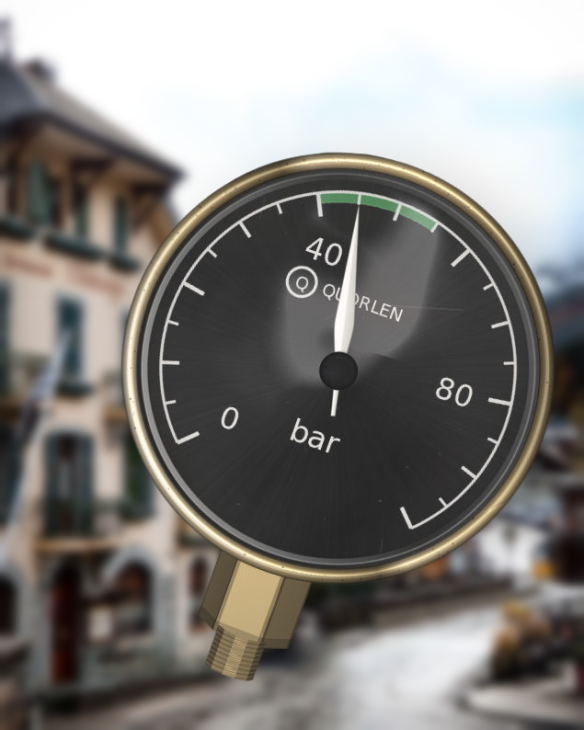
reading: 45 (bar)
